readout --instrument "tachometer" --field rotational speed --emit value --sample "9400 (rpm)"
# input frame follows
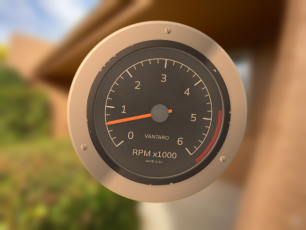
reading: 600 (rpm)
